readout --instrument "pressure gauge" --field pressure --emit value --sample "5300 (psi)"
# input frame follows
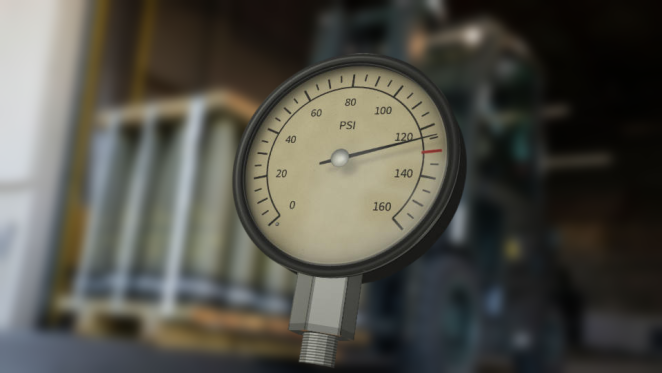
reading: 125 (psi)
